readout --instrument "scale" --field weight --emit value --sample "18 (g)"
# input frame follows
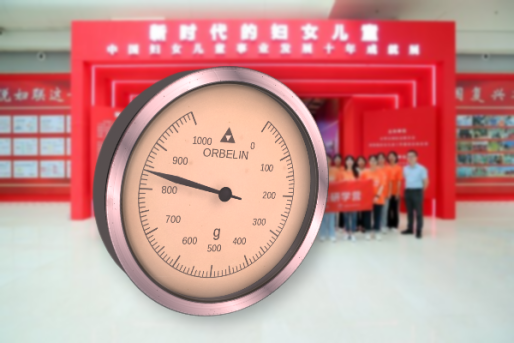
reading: 840 (g)
